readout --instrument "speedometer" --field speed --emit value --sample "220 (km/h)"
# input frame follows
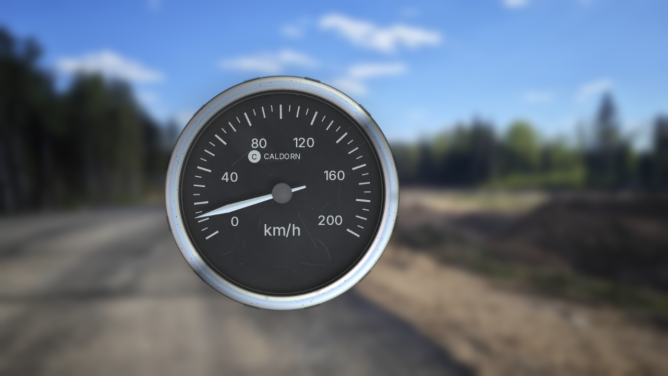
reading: 12.5 (km/h)
